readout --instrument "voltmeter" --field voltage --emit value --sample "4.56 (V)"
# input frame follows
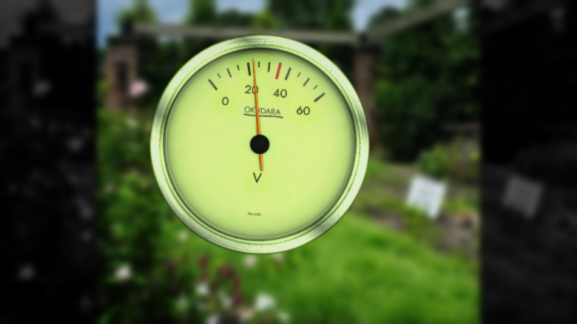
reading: 22.5 (V)
